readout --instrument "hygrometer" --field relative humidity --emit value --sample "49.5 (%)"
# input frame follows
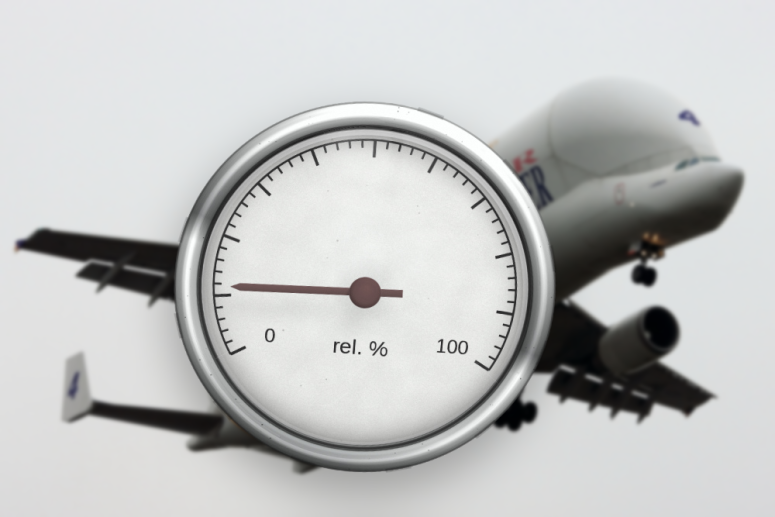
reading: 12 (%)
